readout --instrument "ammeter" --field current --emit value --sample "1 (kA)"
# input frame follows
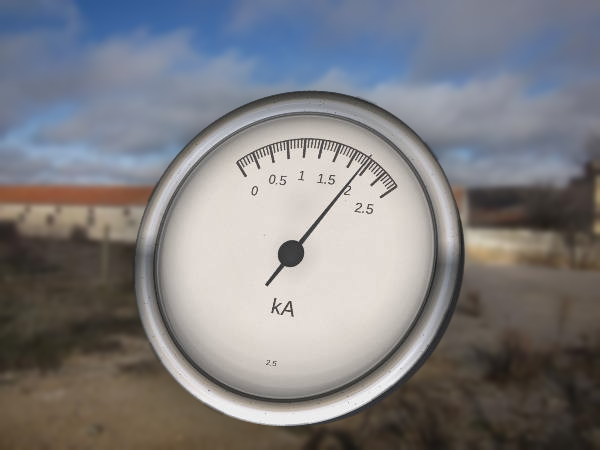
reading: 2 (kA)
